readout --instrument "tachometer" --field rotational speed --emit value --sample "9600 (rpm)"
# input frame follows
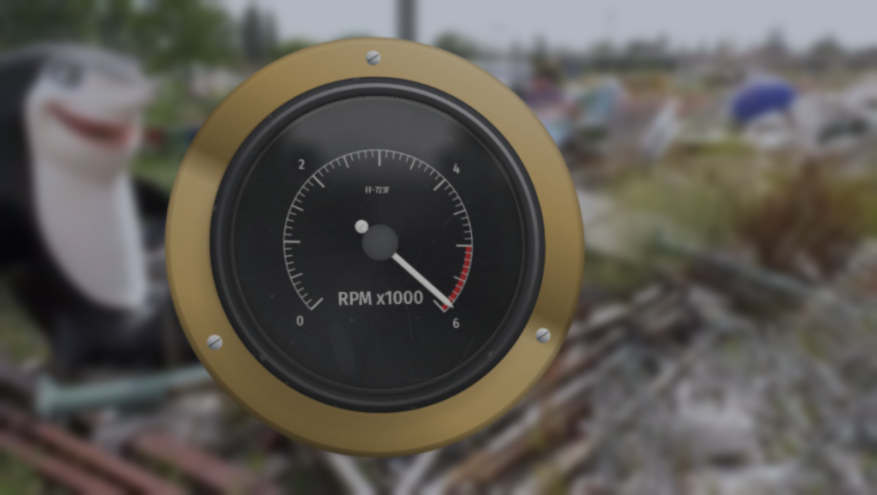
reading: 5900 (rpm)
